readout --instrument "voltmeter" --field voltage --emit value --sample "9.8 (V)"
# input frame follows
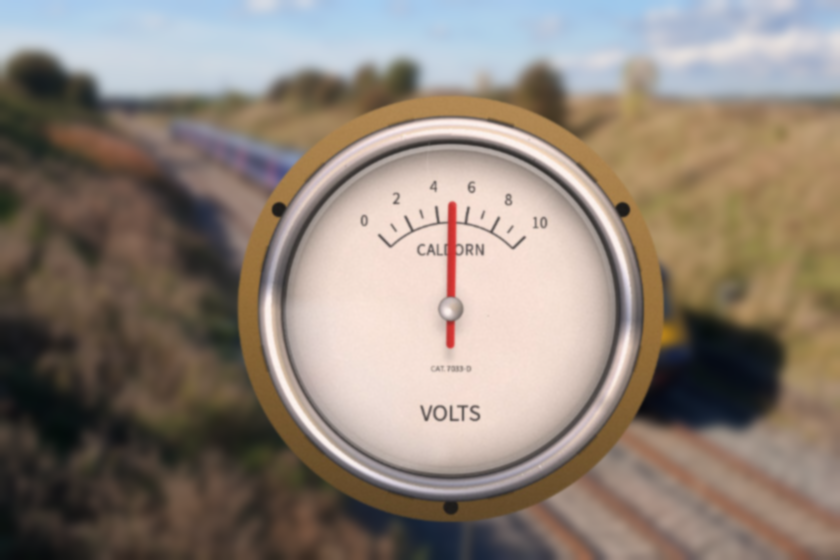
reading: 5 (V)
